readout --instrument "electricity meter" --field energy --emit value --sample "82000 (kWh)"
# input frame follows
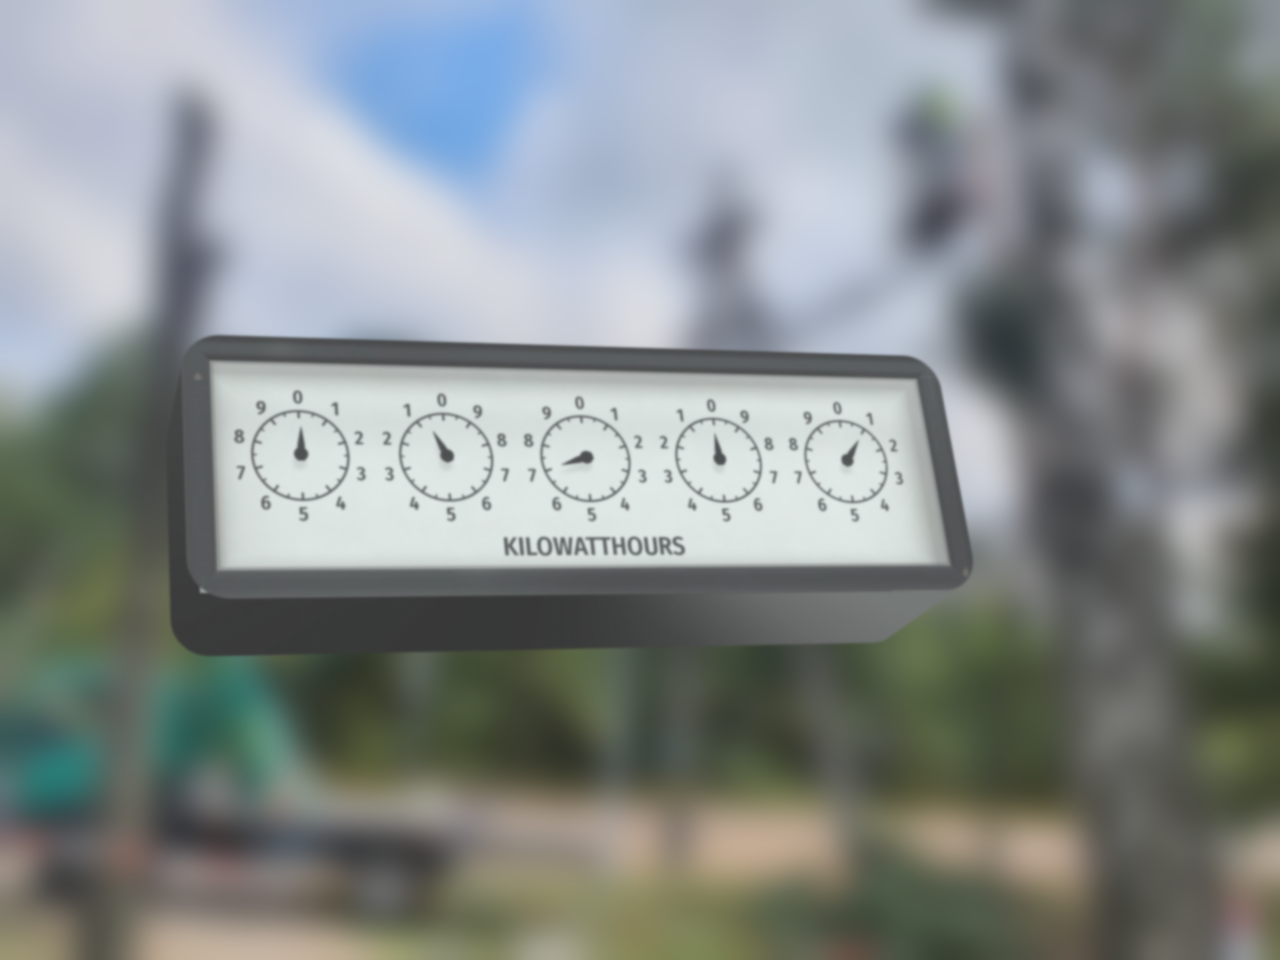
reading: 701 (kWh)
